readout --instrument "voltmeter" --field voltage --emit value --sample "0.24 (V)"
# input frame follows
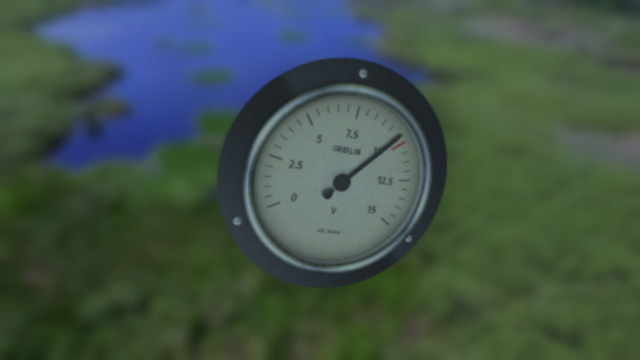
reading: 10 (V)
